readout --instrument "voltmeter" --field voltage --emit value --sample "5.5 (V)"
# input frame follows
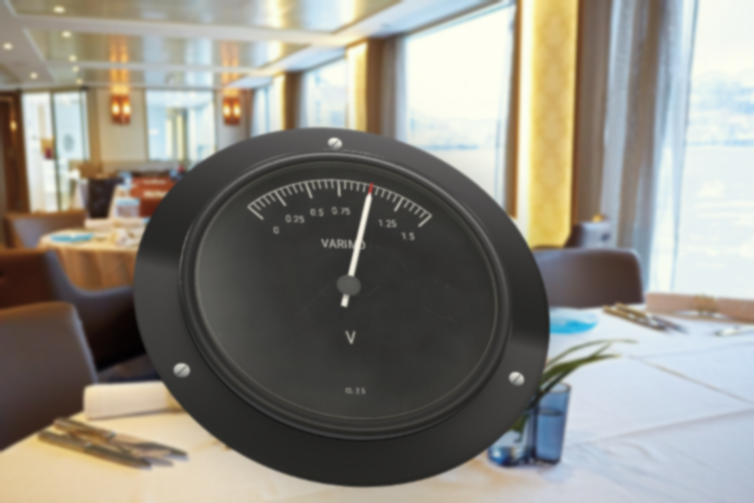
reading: 1 (V)
